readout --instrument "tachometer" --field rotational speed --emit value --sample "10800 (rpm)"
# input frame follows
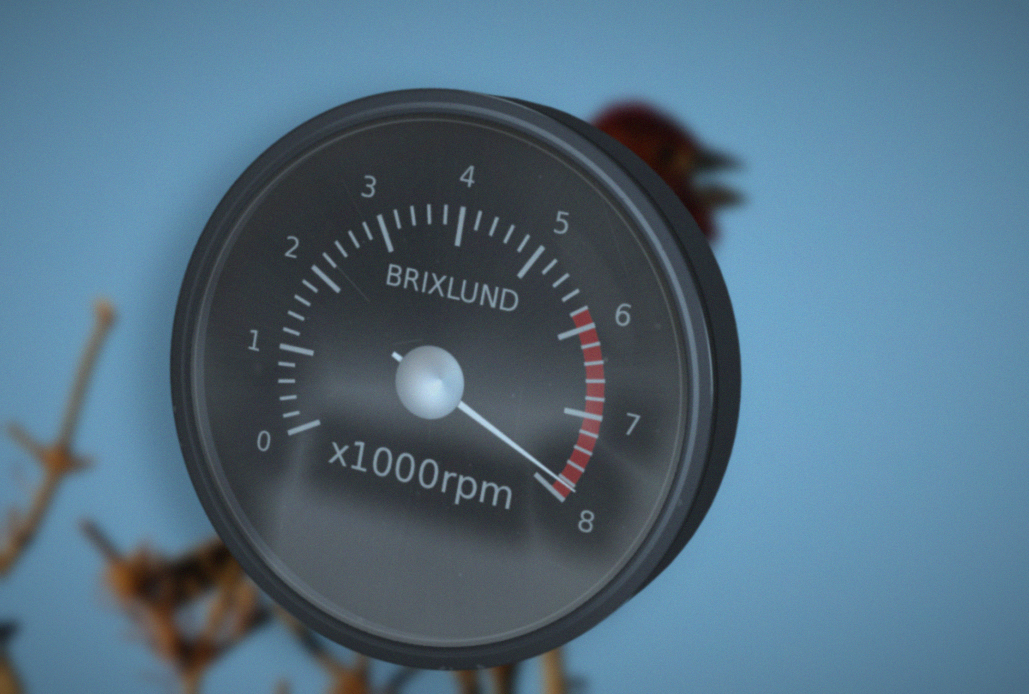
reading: 7800 (rpm)
